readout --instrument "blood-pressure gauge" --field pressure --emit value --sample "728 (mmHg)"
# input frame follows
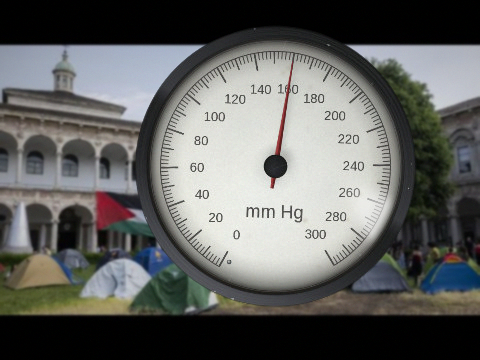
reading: 160 (mmHg)
